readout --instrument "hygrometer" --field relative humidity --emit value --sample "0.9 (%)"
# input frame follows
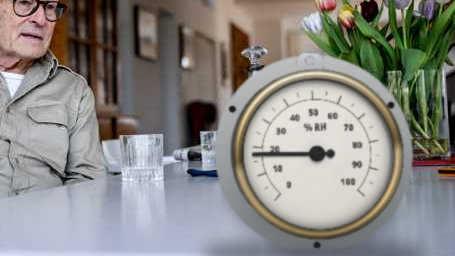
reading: 17.5 (%)
